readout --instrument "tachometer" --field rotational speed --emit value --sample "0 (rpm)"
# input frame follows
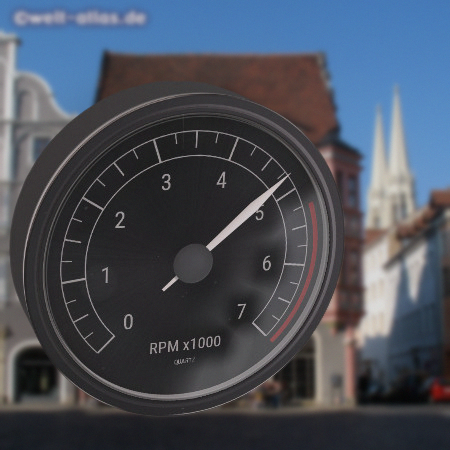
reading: 4750 (rpm)
